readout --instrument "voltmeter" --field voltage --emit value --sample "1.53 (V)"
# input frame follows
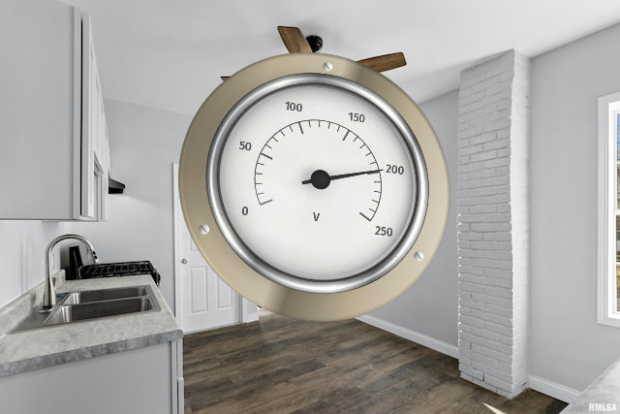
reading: 200 (V)
